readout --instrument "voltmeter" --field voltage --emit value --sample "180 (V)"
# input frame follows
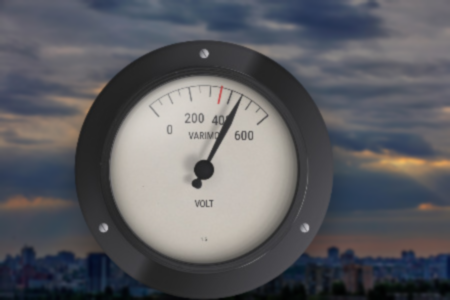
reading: 450 (V)
